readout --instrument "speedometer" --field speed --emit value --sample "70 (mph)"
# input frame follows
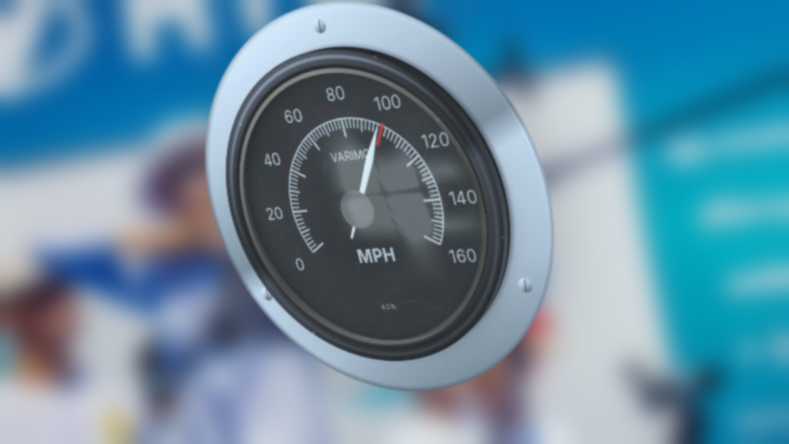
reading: 100 (mph)
